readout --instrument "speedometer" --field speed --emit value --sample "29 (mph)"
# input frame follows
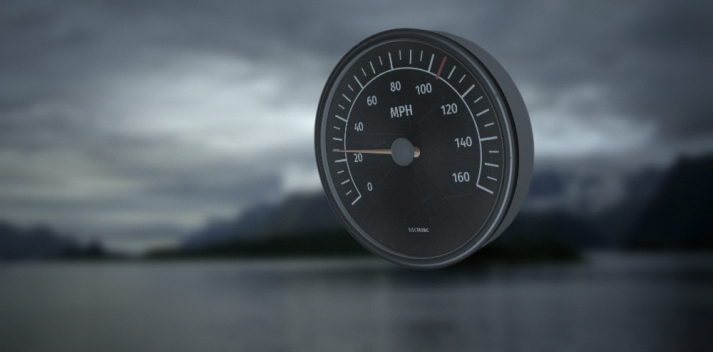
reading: 25 (mph)
